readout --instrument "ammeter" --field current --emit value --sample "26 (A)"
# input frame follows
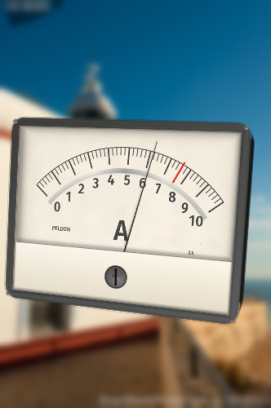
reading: 6.2 (A)
